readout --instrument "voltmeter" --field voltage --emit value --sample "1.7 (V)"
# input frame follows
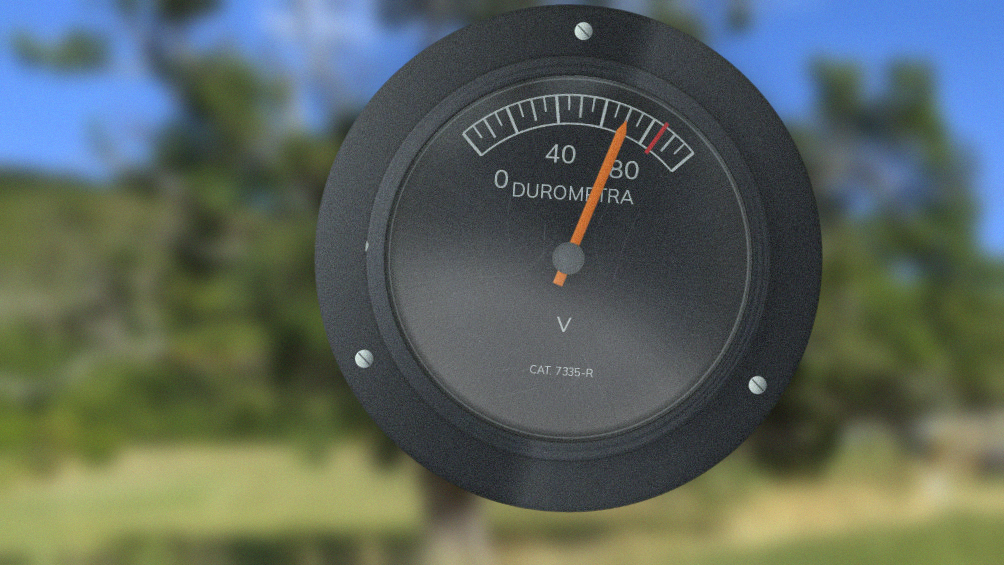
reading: 70 (V)
